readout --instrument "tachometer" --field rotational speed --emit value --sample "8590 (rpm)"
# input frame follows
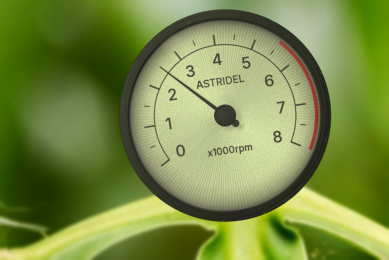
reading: 2500 (rpm)
